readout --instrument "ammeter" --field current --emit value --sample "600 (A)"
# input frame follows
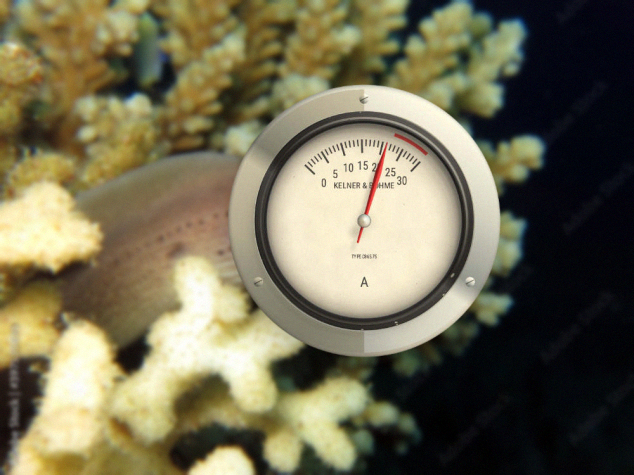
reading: 21 (A)
